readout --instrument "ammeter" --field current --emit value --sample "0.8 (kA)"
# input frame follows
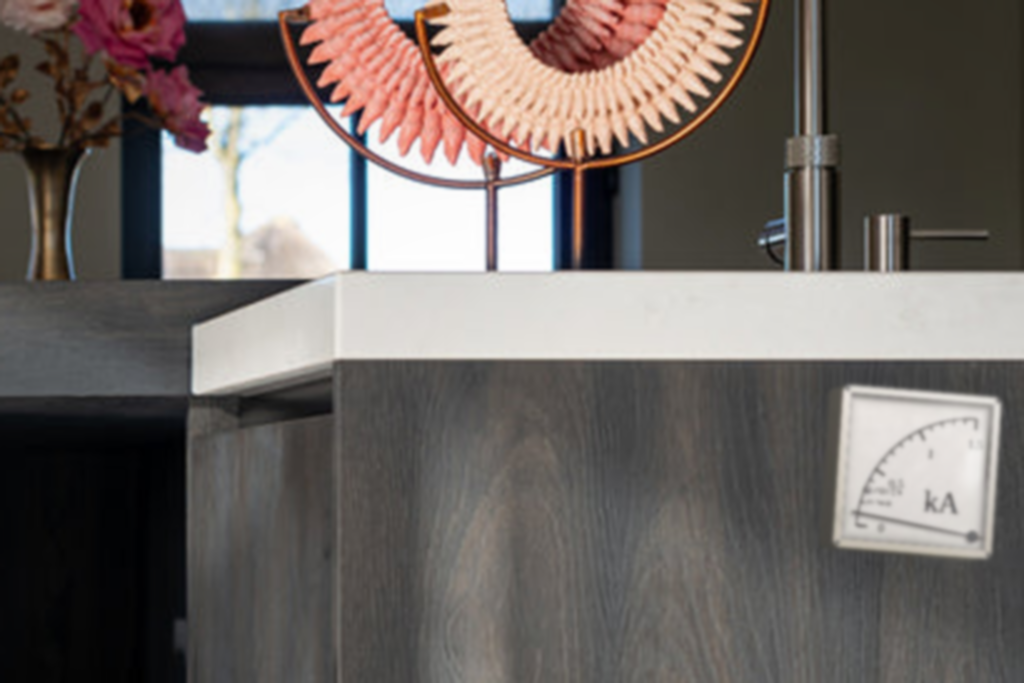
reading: 0.1 (kA)
